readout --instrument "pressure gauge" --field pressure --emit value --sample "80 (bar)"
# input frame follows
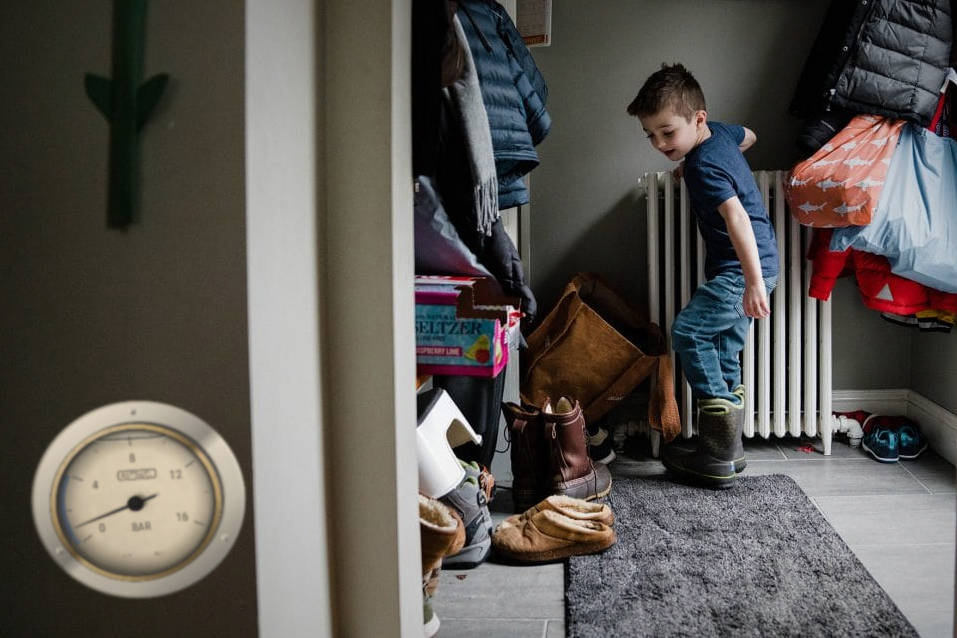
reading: 1 (bar)
